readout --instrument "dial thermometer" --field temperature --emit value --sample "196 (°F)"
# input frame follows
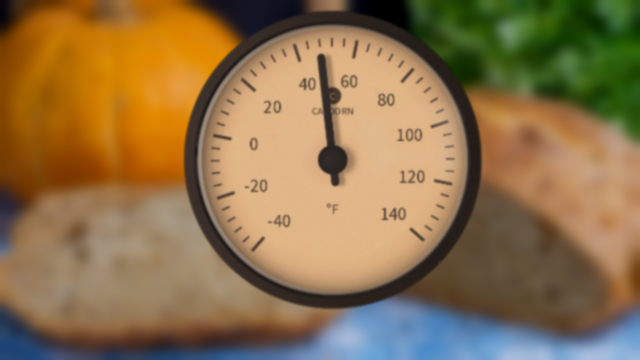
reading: 48 (°F)
